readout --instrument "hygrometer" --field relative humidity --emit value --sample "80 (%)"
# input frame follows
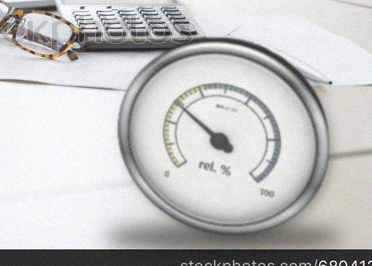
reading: 30 (%)
